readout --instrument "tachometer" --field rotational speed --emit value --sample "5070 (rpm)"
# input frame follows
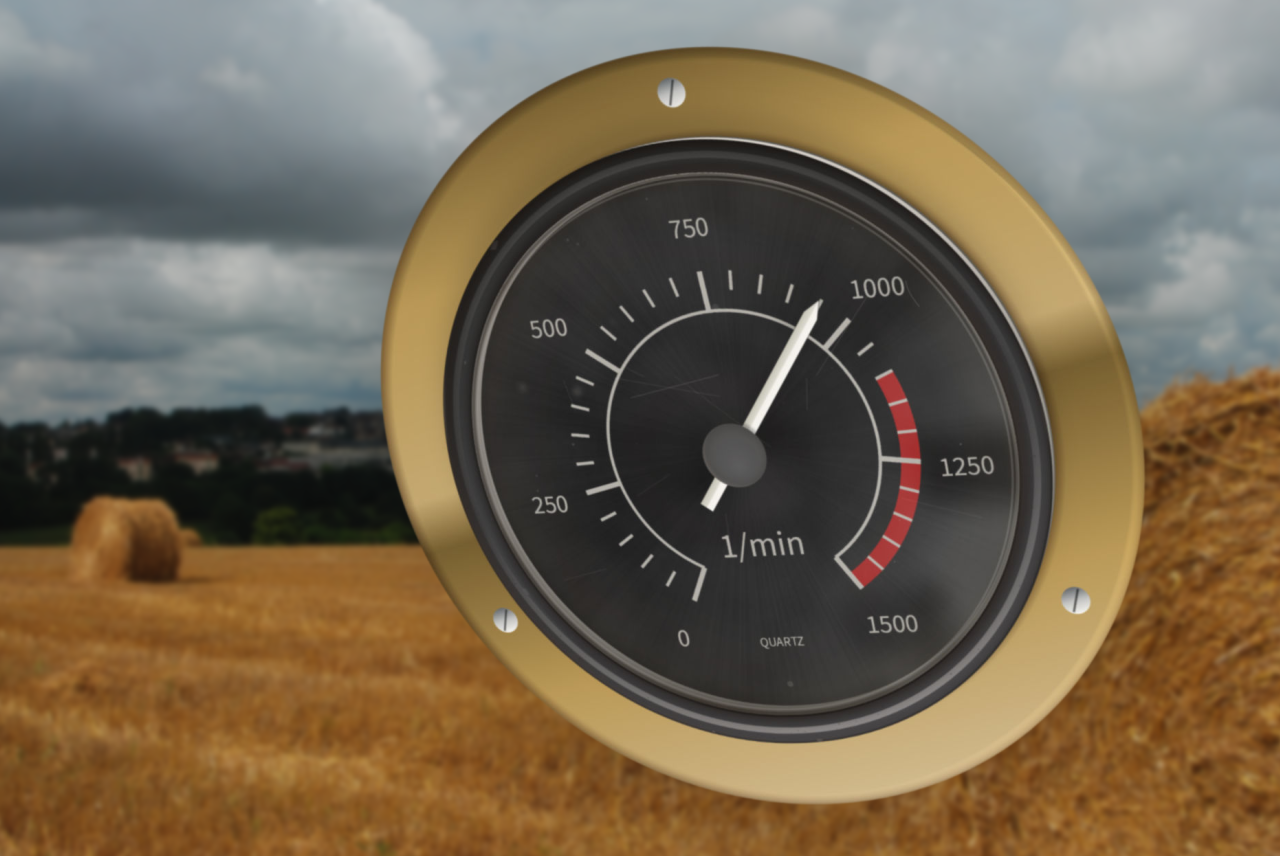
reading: 950 (rpm)
